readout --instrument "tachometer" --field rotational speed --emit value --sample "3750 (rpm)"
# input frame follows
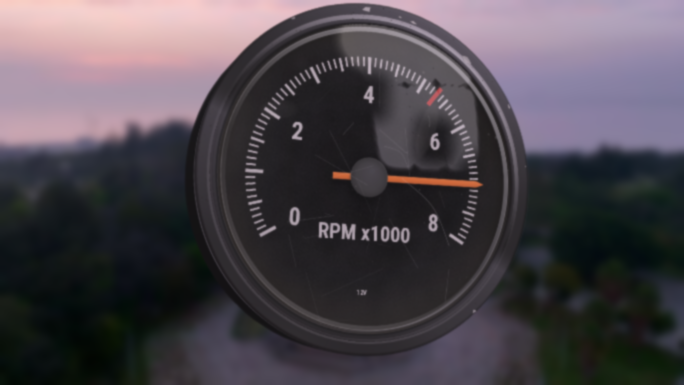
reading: 7000 (rpm)
